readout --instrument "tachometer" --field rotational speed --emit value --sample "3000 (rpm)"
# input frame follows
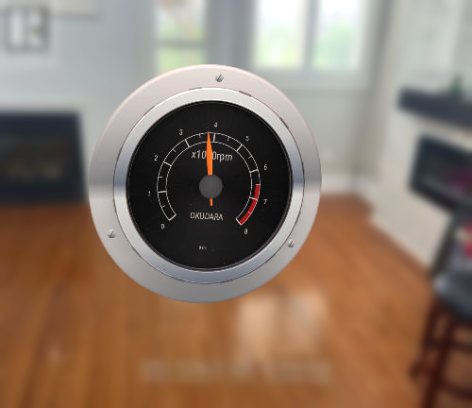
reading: 3750 (rpm)
